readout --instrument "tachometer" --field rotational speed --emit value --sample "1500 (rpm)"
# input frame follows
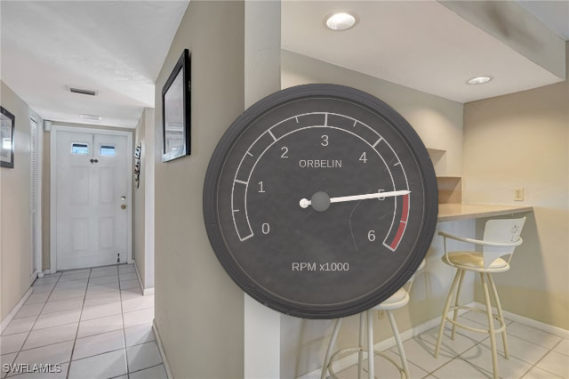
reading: 5000 (rpm)
